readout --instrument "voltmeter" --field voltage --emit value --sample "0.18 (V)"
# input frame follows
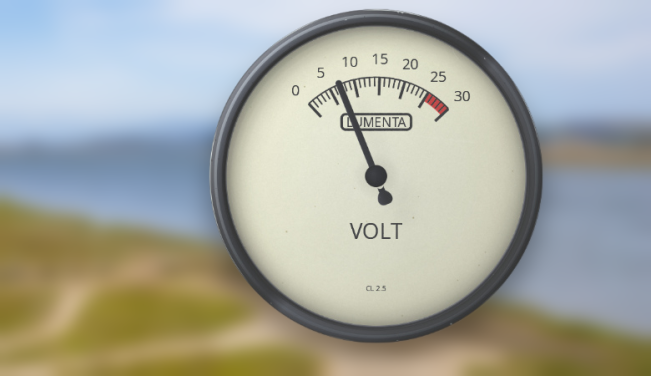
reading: 7 (V)
